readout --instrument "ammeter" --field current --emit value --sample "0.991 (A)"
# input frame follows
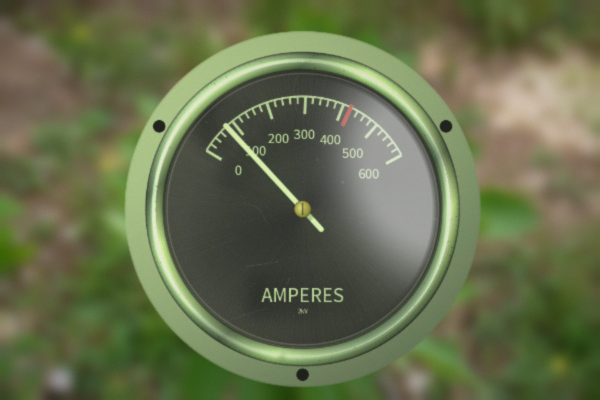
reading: 80 (A)
